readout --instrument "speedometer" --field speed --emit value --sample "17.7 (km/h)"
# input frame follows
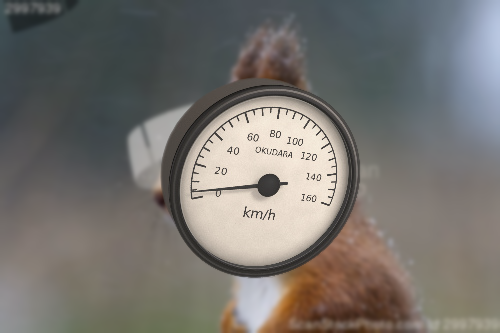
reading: 5 (km/h)
